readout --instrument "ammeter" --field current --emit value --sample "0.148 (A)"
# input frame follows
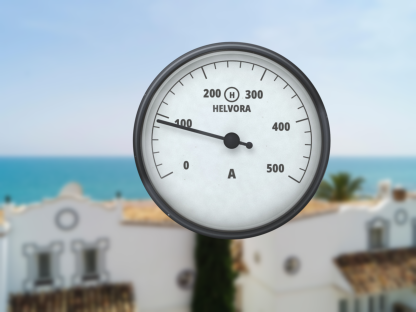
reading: 90 (A)
